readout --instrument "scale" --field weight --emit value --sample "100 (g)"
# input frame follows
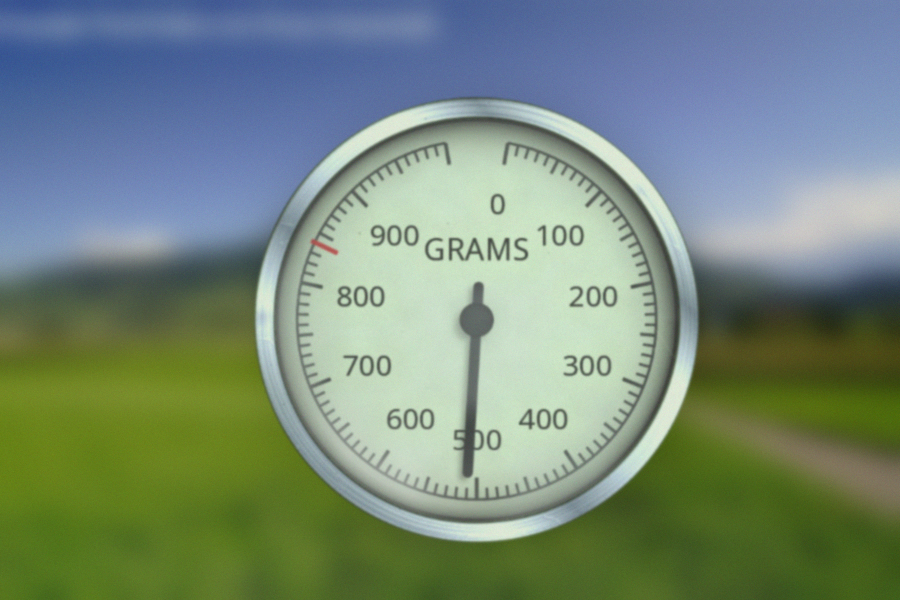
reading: 510 (g)
